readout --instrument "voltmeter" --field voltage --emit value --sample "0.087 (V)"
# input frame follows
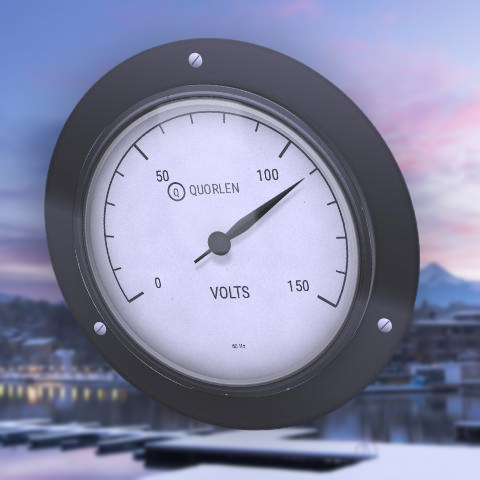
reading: 110 (V)
